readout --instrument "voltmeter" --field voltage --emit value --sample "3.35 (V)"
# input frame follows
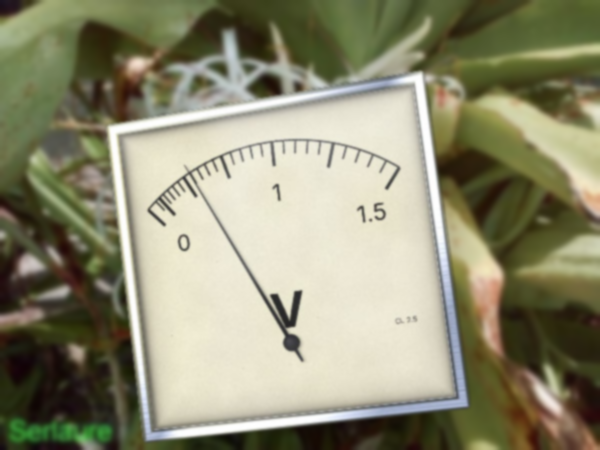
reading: 0.55 (V)
